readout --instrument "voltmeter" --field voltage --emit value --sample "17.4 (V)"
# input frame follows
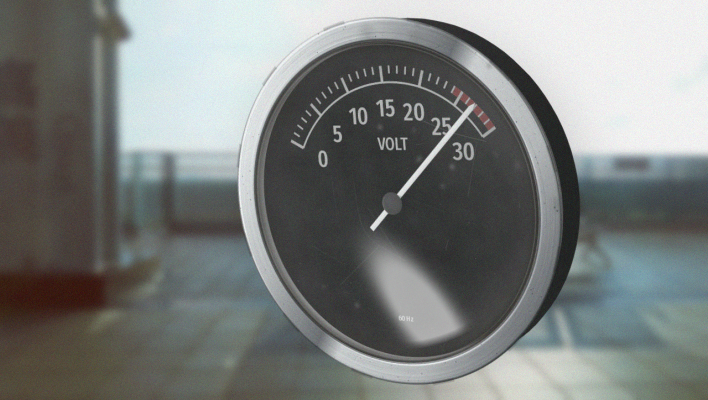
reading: 27 (V)
